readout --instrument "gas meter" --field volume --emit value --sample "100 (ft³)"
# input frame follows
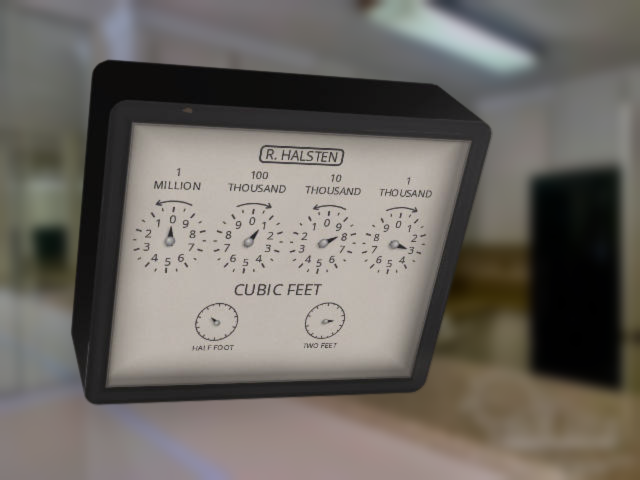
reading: 8300 (ft³)
